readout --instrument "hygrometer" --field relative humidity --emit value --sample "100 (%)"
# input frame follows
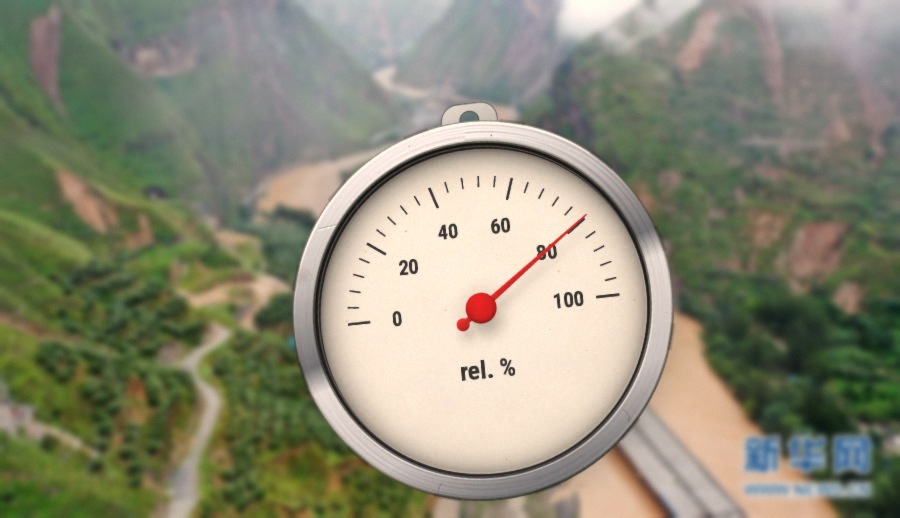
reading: 80 (%)
